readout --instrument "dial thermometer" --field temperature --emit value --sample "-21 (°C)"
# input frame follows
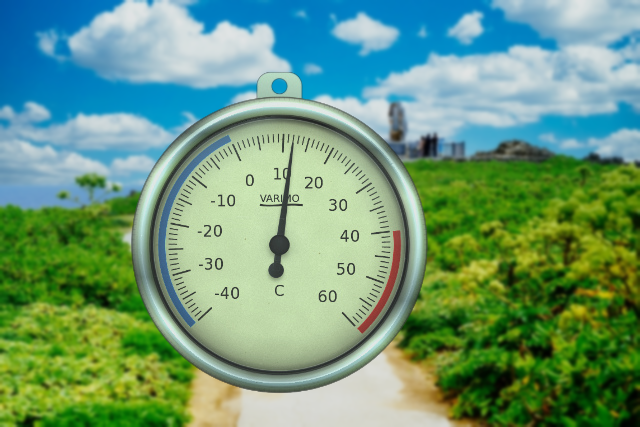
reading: 12 (°C)
